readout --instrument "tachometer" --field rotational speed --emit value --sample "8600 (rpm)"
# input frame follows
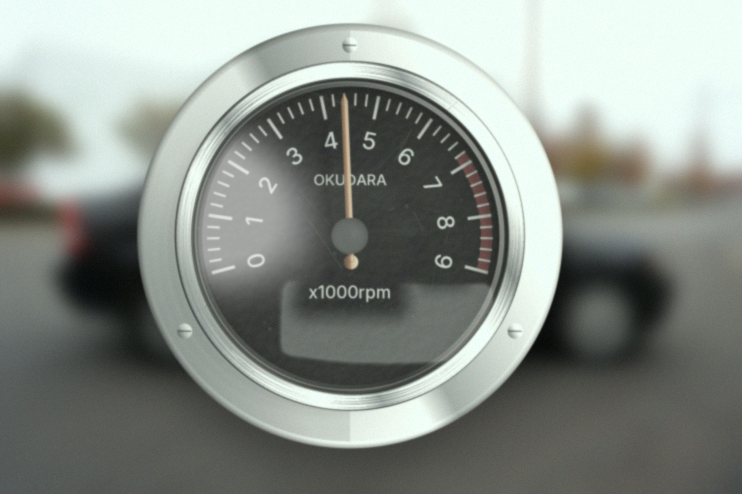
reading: 4400 (rpm)
